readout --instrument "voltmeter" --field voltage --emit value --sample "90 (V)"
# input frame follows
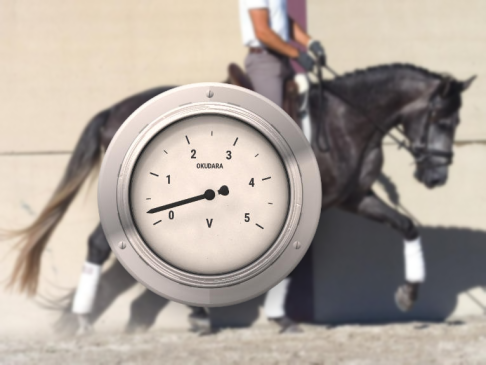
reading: 0.25 (V)
